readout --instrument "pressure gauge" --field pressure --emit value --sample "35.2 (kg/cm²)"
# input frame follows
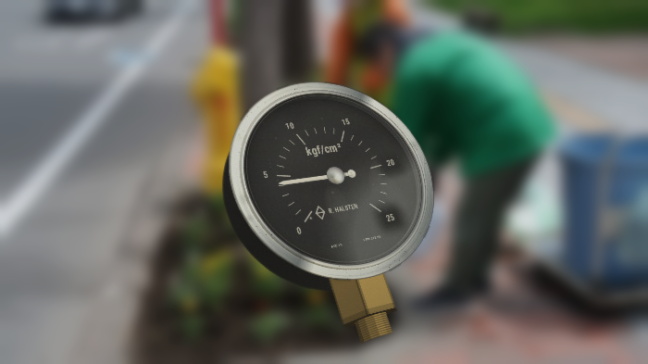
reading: 4 (kg/cm²)
